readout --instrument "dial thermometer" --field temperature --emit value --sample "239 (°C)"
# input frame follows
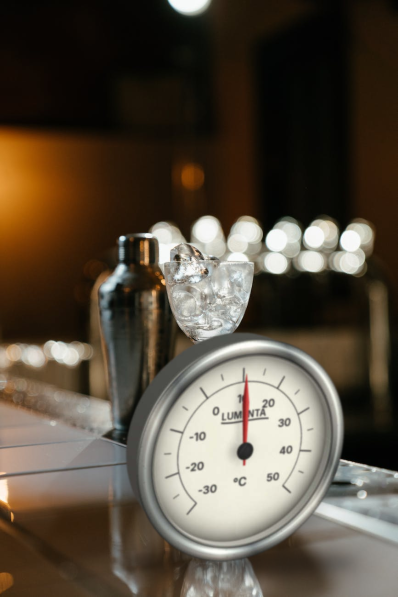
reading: 10 (°C)
